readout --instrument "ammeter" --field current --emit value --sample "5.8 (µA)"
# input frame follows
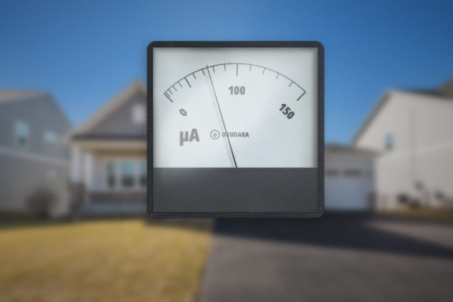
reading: 75 (µA)
